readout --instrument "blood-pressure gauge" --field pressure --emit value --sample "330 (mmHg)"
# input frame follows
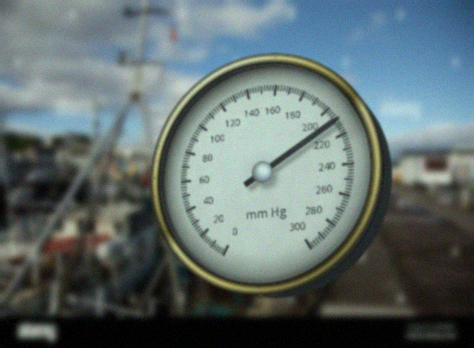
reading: 210 (mmHg)
